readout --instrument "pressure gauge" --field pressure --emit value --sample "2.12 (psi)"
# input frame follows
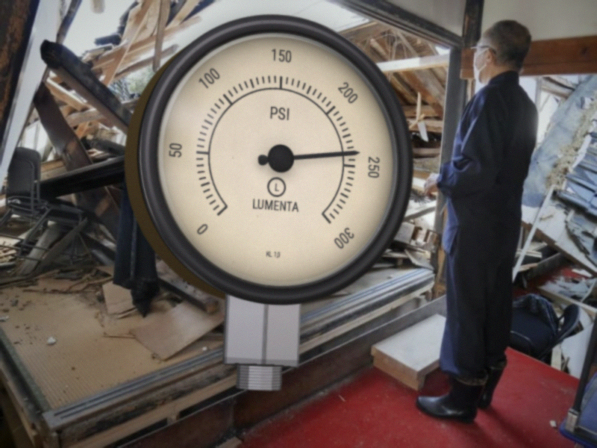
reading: 240 (psi)
